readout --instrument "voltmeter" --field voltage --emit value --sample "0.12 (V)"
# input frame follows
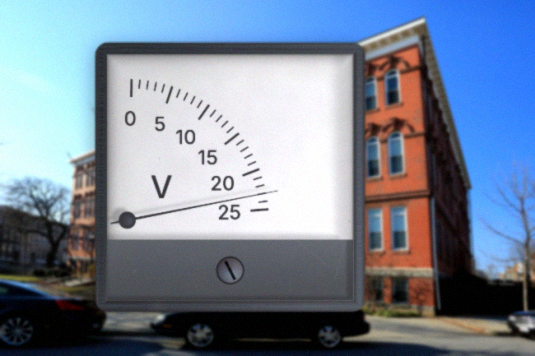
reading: 23 (V)
